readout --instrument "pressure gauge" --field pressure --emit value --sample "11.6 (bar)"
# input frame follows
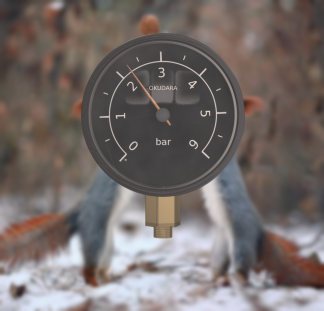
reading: 2.25 (bar)
